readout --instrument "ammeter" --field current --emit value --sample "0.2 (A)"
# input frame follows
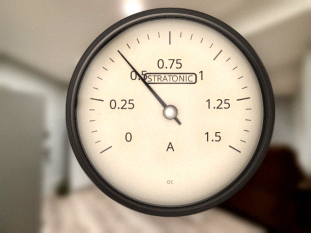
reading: 0.5 (A)
